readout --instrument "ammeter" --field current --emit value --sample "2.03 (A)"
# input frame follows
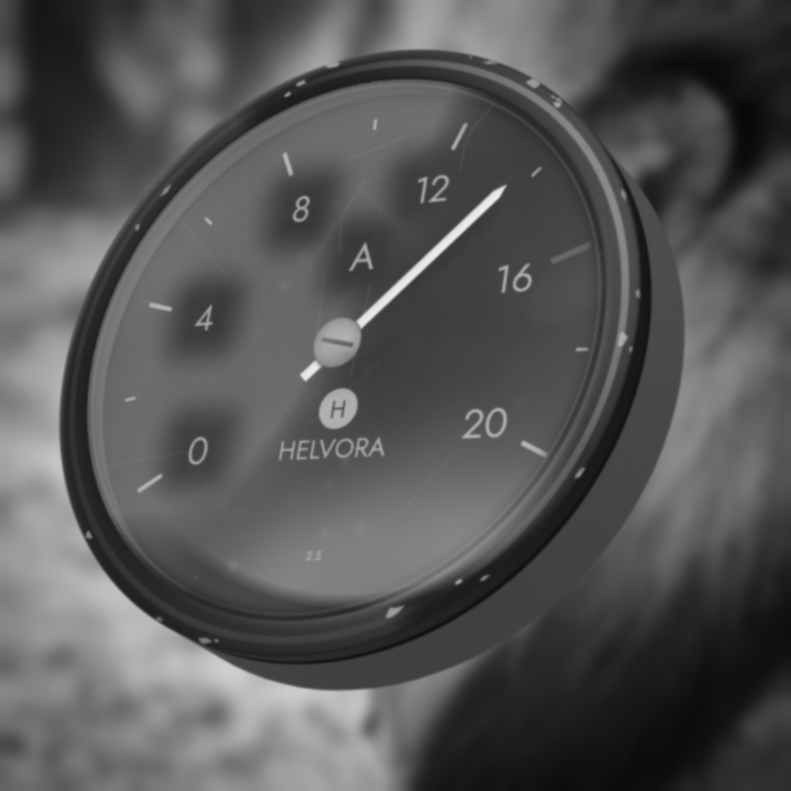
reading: 14 (A)
